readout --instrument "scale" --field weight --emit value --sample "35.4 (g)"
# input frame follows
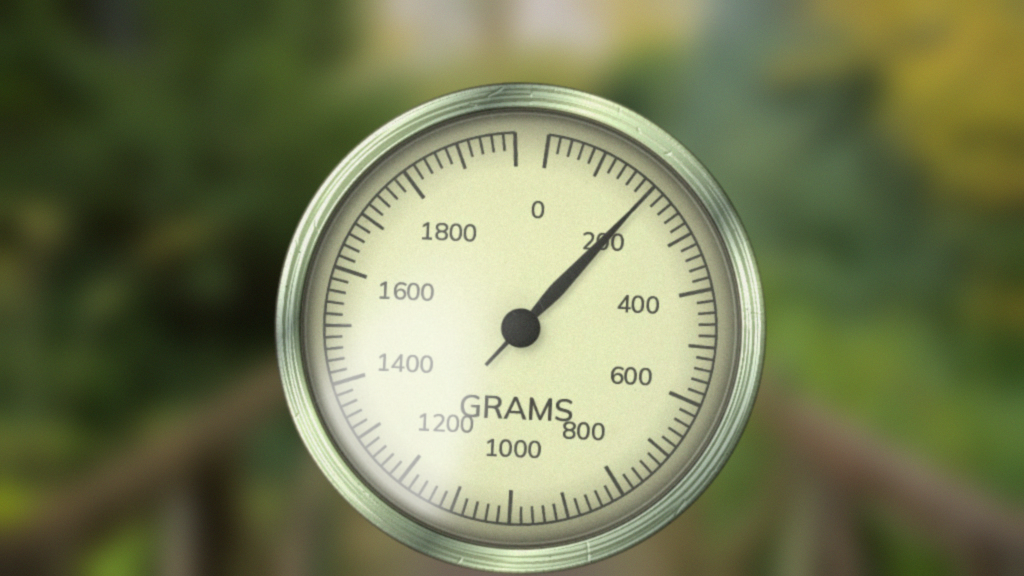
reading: 200 (g)
